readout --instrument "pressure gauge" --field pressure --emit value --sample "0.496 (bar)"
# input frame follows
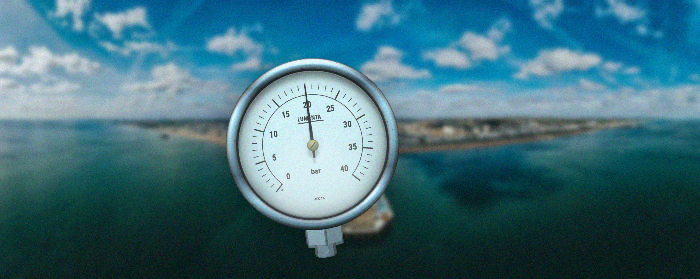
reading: 20 (bar)
